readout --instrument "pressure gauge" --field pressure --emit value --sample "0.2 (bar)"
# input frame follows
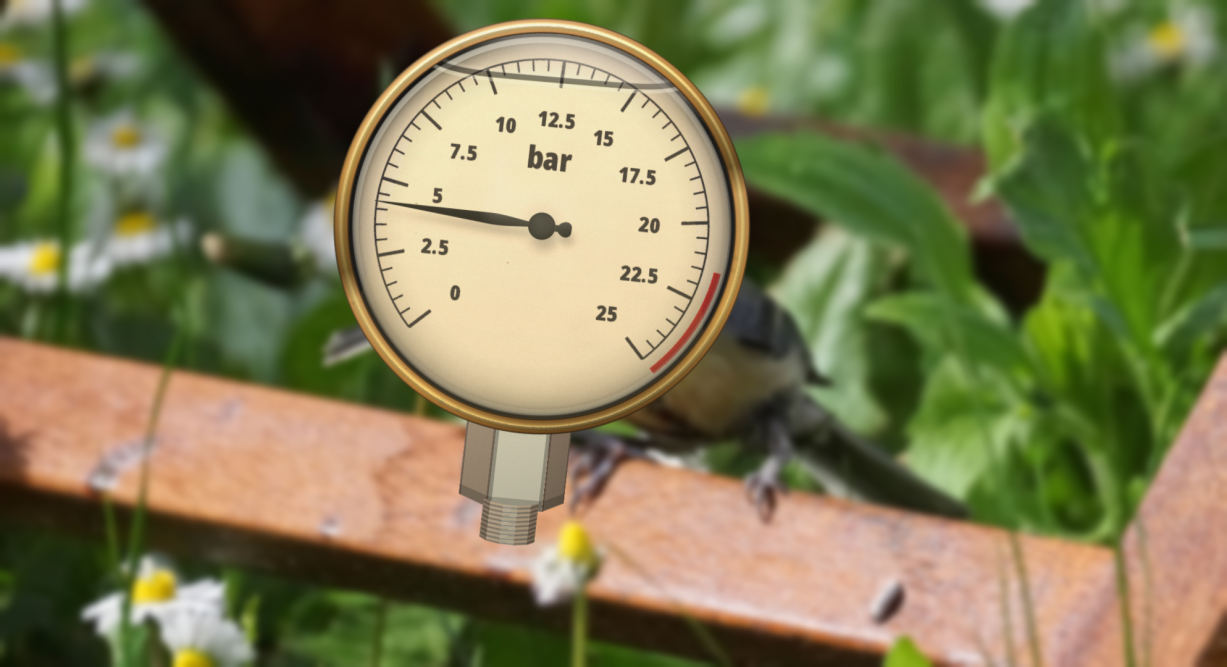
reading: 4.25 (bar)
